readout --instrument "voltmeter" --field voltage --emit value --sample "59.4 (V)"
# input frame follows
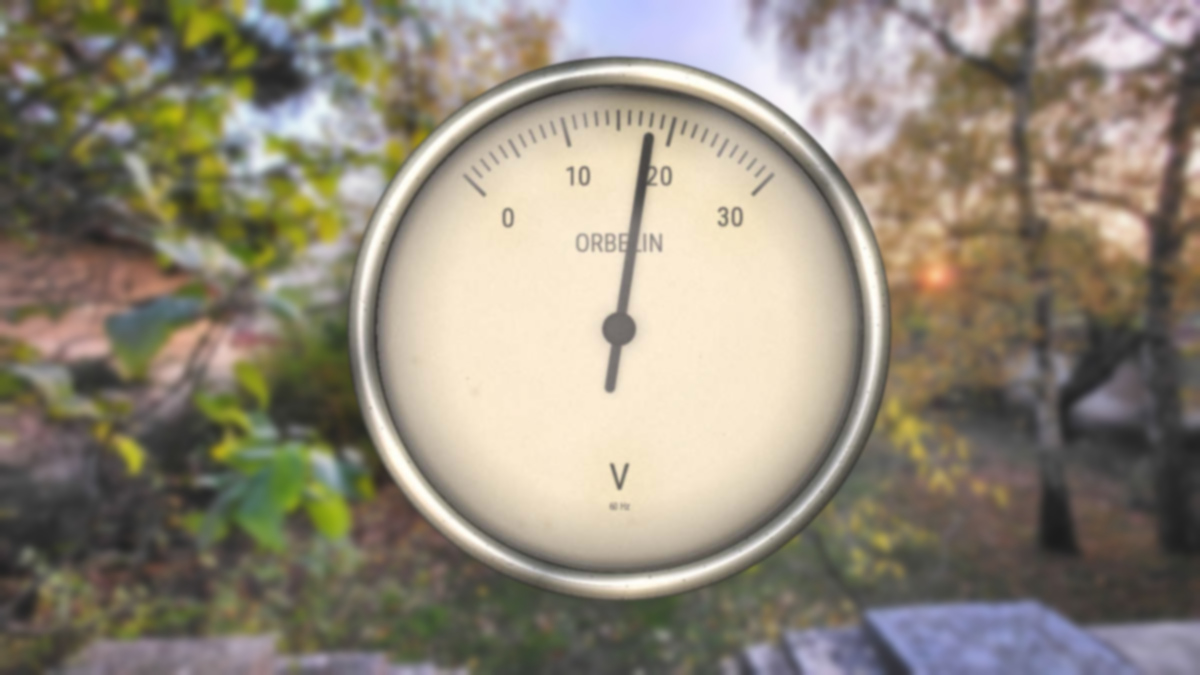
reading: 18 (V)
